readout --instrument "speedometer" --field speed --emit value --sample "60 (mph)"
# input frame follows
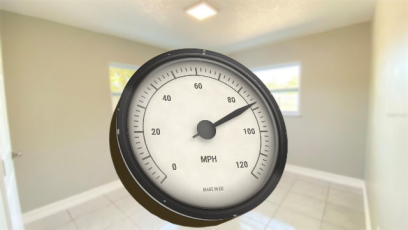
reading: 88 (mph)
